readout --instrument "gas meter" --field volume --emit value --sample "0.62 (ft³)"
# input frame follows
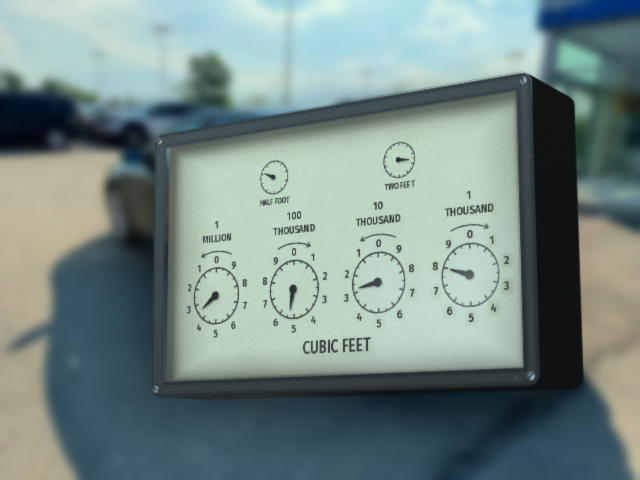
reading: 352800 (ft³)
